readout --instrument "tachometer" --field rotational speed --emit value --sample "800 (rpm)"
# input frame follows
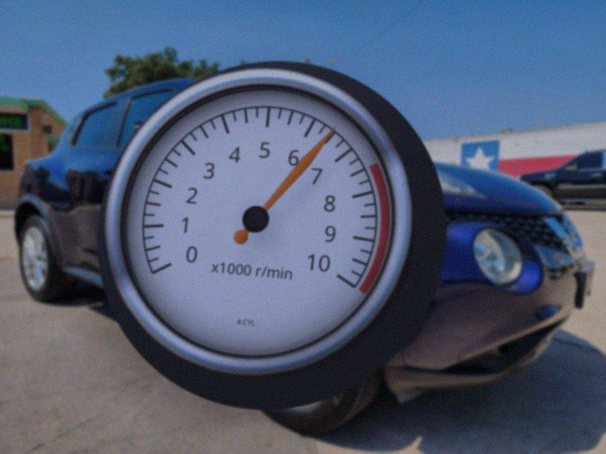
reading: 6500 (rpm)
